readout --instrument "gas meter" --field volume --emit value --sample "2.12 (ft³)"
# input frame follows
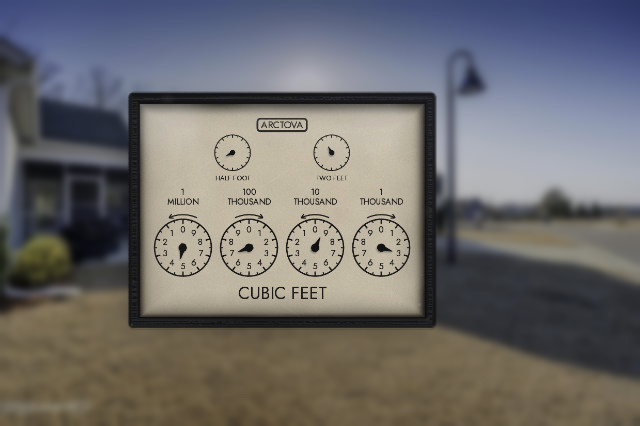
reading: 469300 (ft³)
